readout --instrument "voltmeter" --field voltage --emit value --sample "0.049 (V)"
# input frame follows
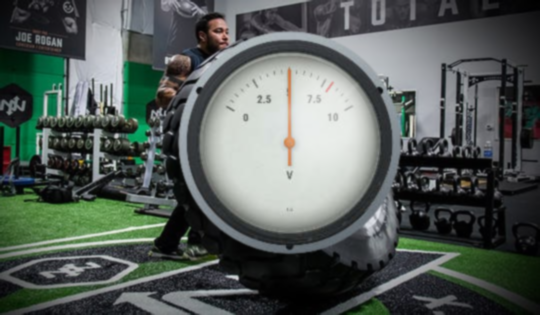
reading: 5 (V)
